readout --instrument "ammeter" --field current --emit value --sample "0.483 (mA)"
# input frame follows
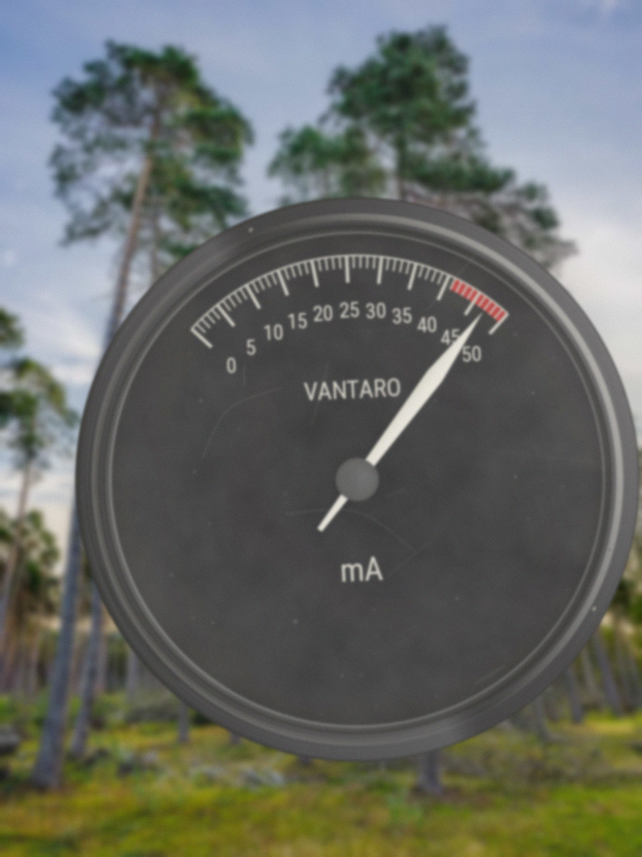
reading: 47 (mA)
